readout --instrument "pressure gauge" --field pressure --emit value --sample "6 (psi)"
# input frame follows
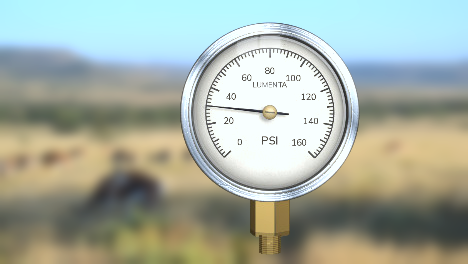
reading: 30 (psi)
